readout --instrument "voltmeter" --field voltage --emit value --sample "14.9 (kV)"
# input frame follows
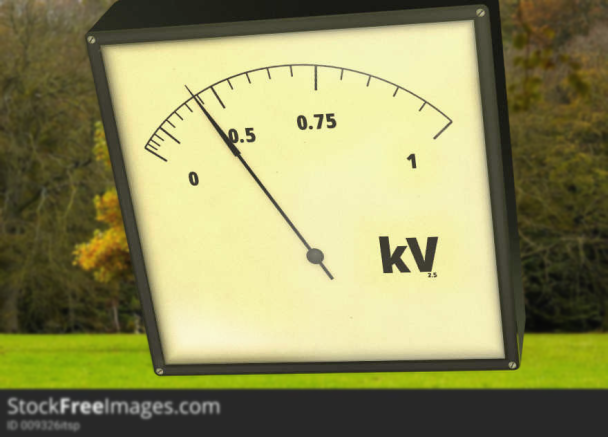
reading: 0.45 (kV)
